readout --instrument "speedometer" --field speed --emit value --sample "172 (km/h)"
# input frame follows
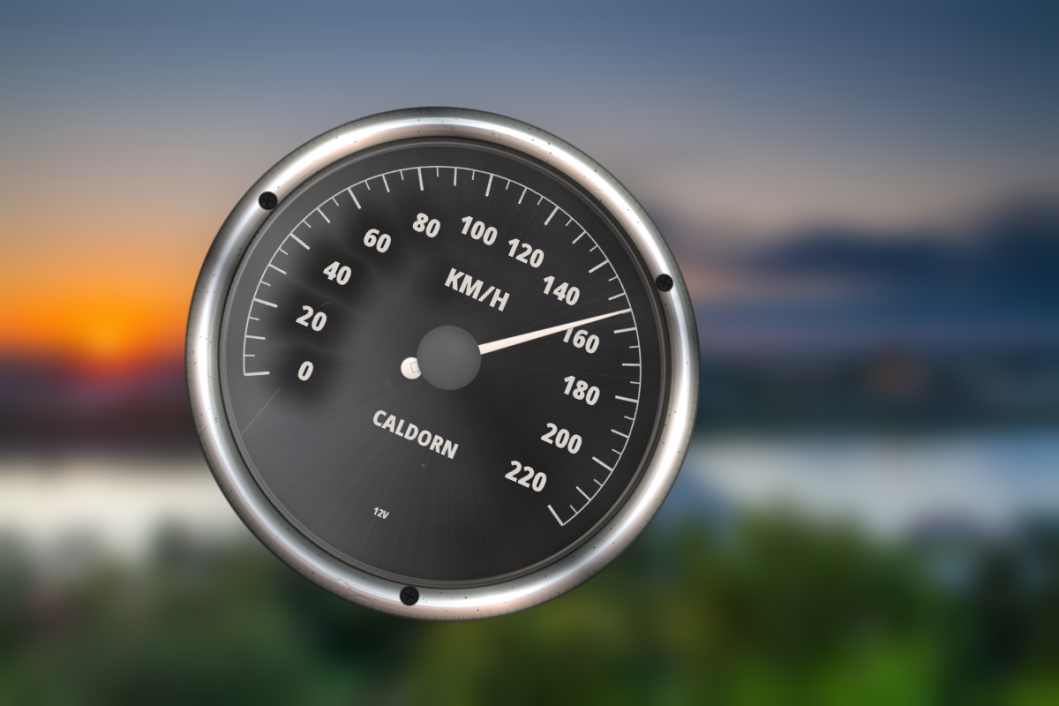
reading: 155 (km/h)
